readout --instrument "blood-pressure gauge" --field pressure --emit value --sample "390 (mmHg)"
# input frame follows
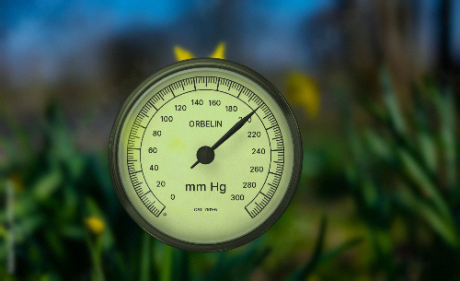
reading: 200 (mmHg)
